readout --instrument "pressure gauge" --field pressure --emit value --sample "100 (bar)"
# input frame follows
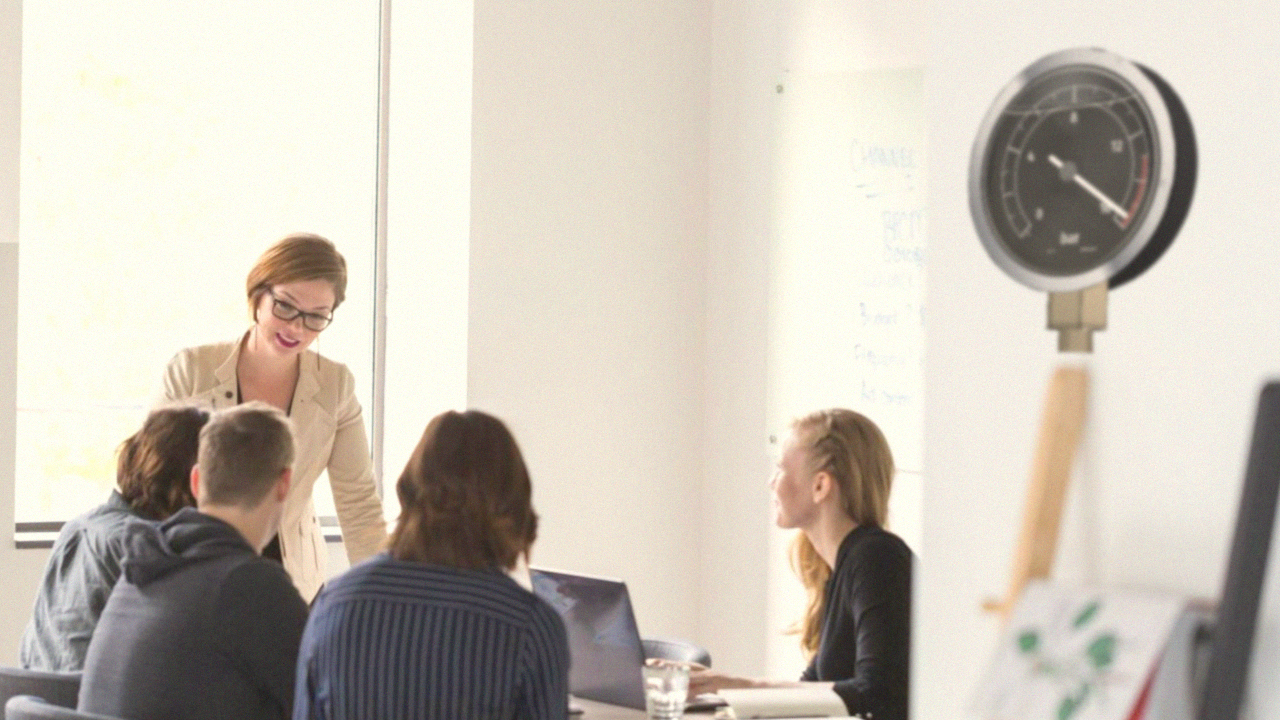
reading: 15.5 (bar)
